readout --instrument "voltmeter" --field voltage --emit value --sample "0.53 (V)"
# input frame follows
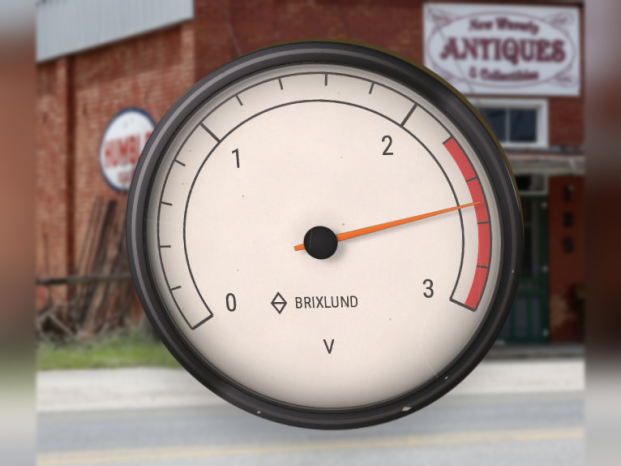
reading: 2.5 (V)
